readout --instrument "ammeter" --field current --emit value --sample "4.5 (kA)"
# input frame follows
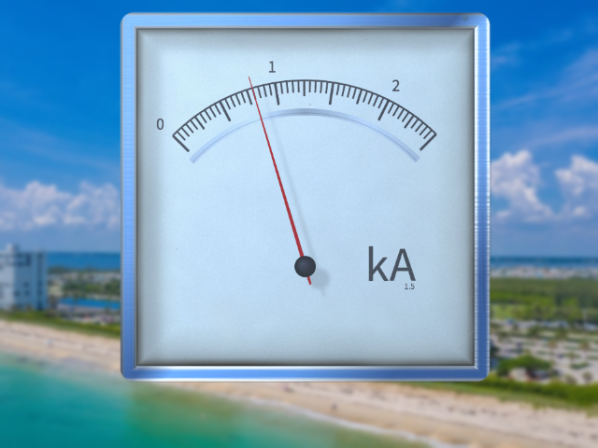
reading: 0.8 (kA)
